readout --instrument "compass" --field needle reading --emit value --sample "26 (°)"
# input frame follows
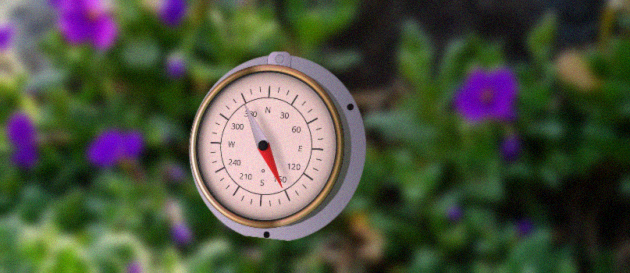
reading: 150 (°)
